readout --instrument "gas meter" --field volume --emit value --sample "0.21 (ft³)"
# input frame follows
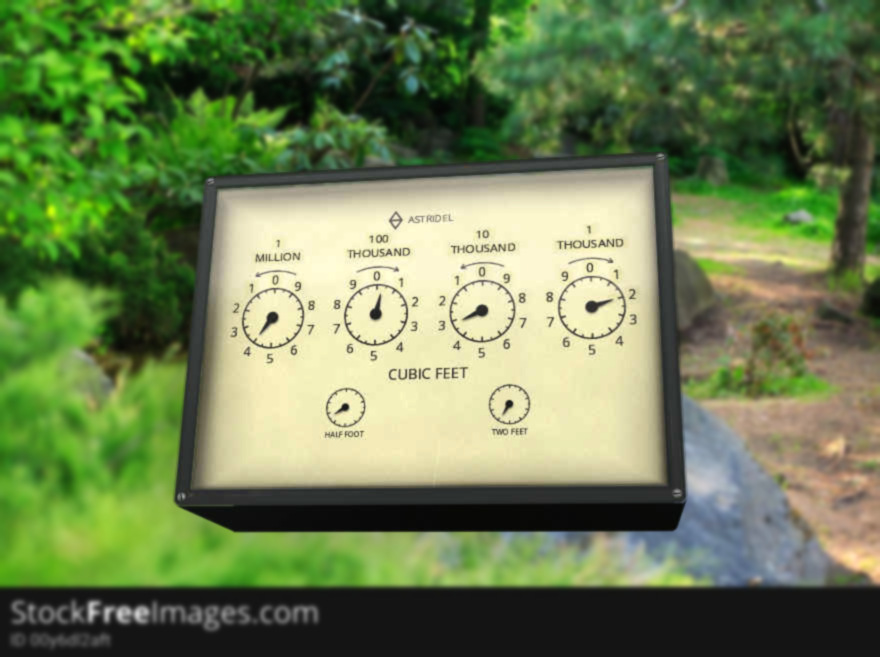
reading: 403200 (ft³)
